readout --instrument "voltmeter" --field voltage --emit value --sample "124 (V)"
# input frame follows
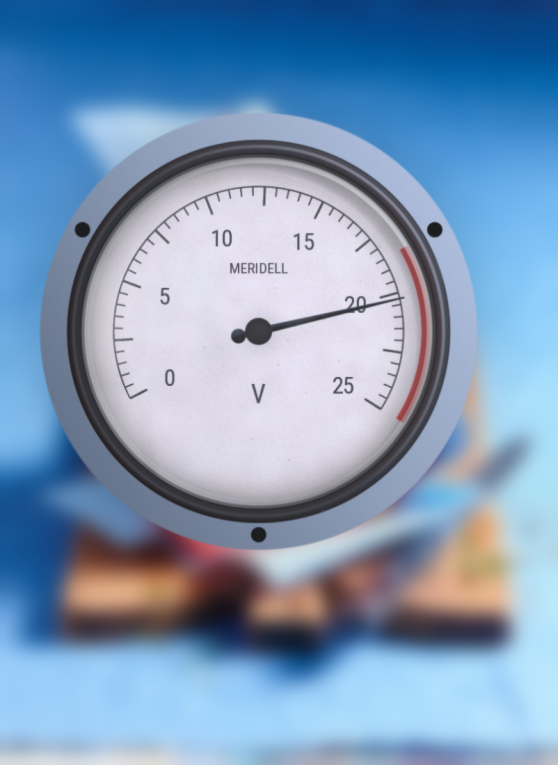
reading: 20.25 (V)
